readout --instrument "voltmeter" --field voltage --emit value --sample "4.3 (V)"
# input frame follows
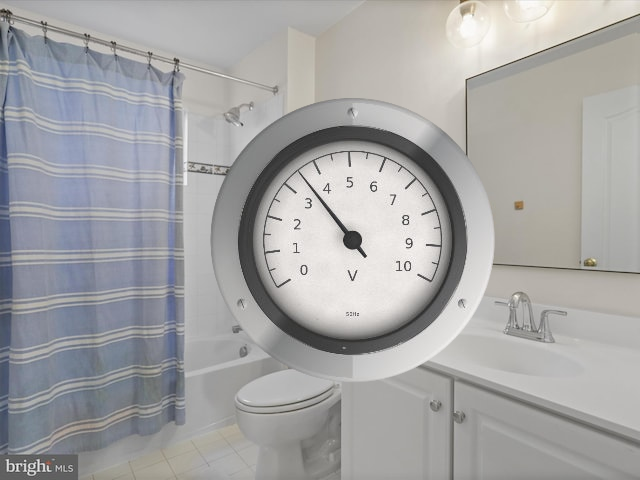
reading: 3.5 (V)
